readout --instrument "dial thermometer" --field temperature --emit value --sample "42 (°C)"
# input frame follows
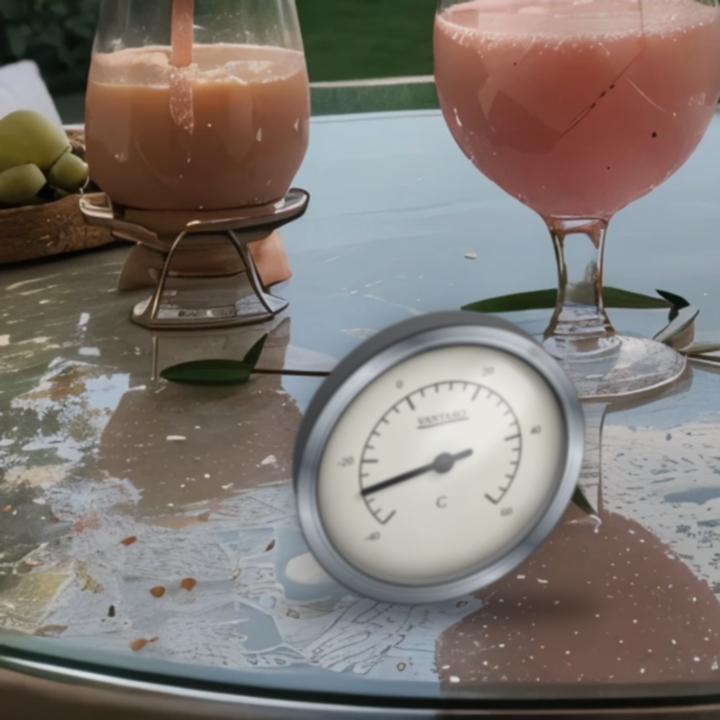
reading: -28 (°C)
